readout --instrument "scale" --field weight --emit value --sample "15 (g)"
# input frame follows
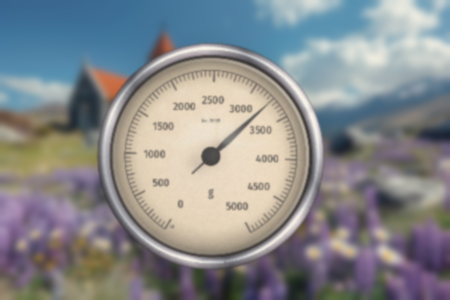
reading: 3250 (g)
